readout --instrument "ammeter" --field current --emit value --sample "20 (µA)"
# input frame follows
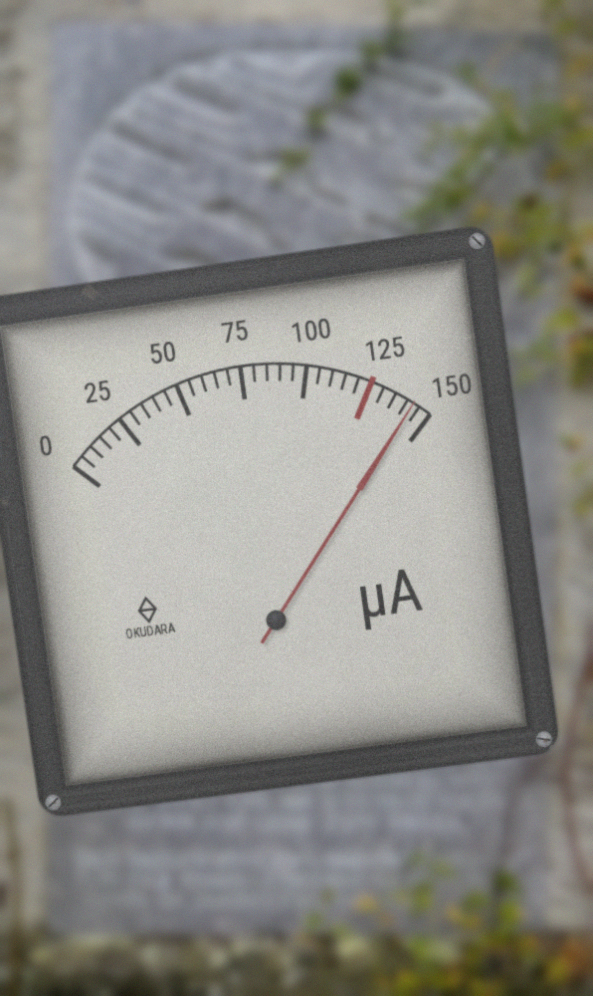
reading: 142.5 (µA)
